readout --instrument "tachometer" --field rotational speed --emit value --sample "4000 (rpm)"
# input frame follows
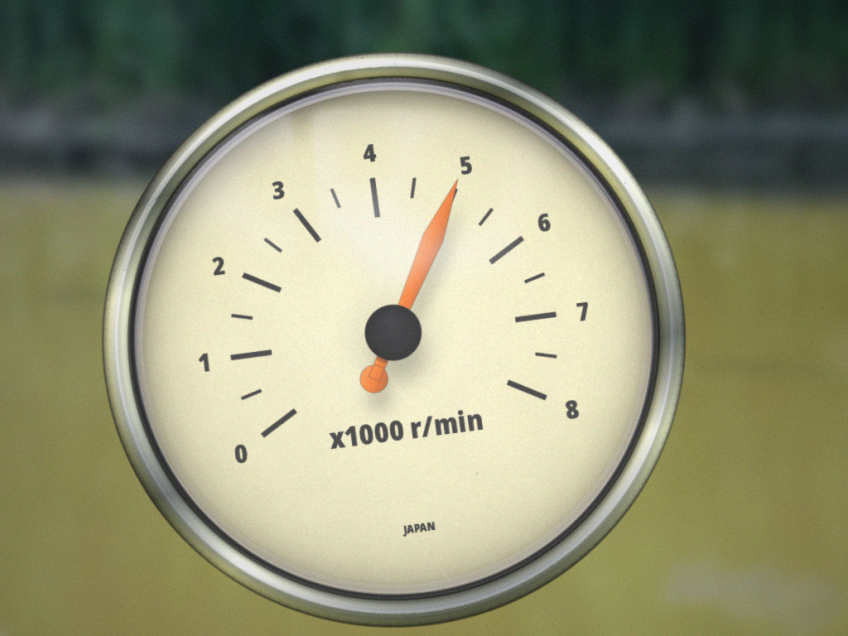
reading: 5000 (rpm)
